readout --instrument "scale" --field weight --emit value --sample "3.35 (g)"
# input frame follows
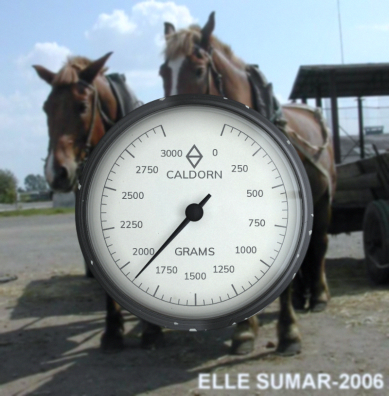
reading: 1900 (g)
